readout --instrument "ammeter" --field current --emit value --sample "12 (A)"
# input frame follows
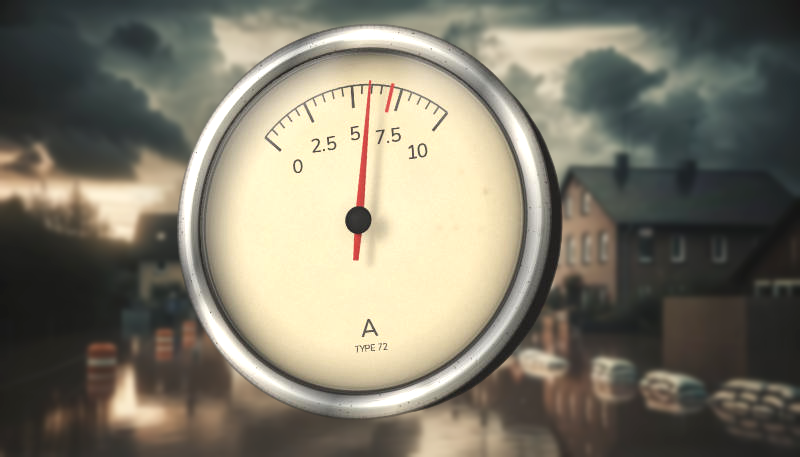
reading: 6 (A)
